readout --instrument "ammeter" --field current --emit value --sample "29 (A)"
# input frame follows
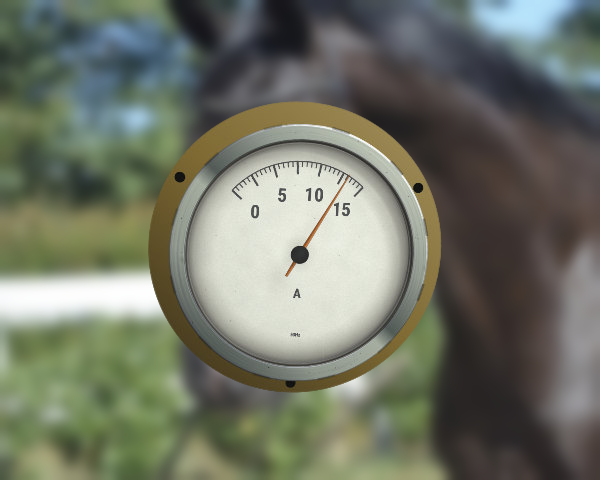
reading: 13 (A)
